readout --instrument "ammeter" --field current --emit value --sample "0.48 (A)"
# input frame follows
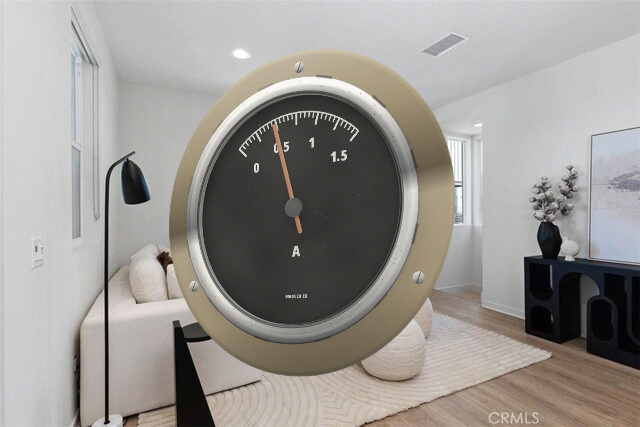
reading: 0.5 (A)
